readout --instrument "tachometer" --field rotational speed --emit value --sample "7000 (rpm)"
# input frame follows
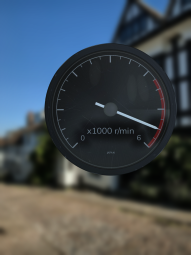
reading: 5500 (rpm)
